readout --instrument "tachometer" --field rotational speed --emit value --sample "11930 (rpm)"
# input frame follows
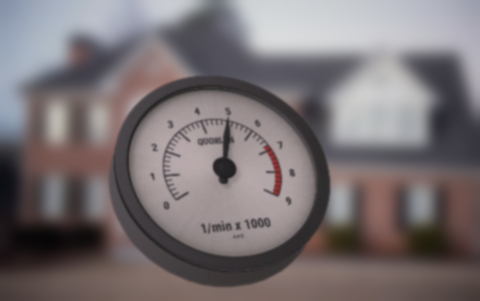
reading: 5000 (rpm)
